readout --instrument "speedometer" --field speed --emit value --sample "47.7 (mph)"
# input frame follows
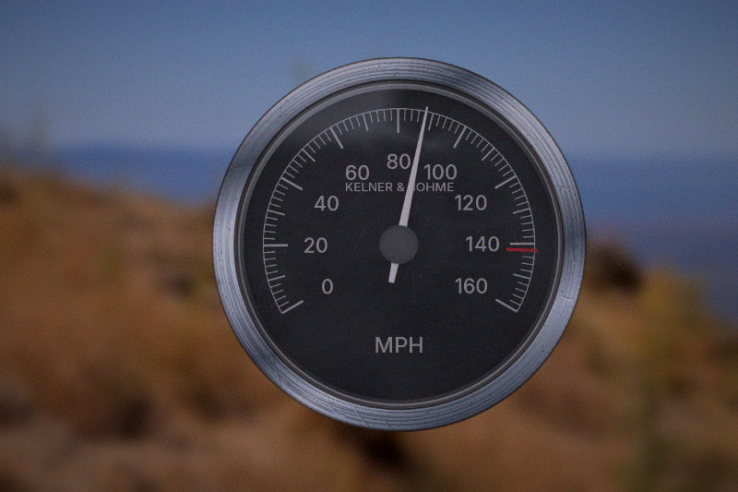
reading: 88 (mph)
